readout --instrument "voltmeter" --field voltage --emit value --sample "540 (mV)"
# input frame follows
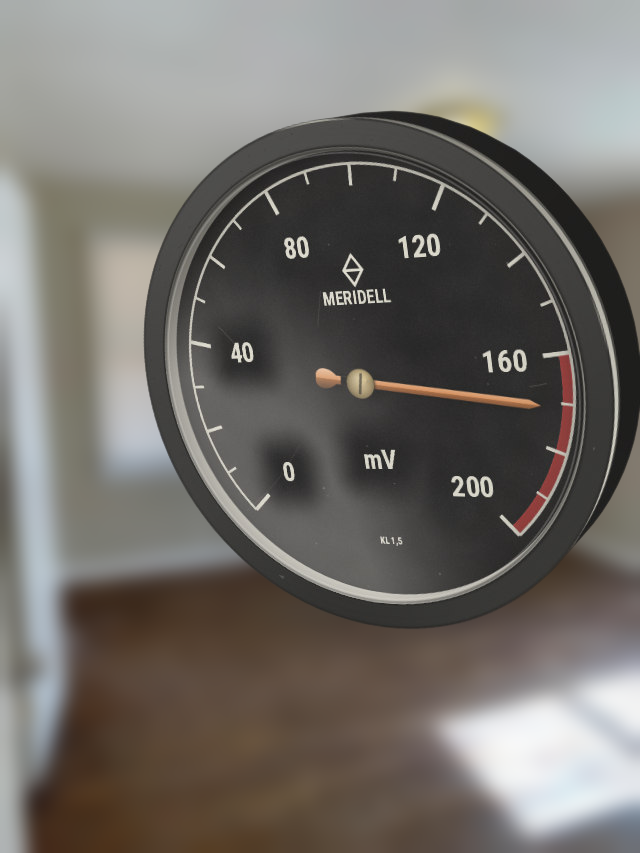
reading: 170 (mV)
